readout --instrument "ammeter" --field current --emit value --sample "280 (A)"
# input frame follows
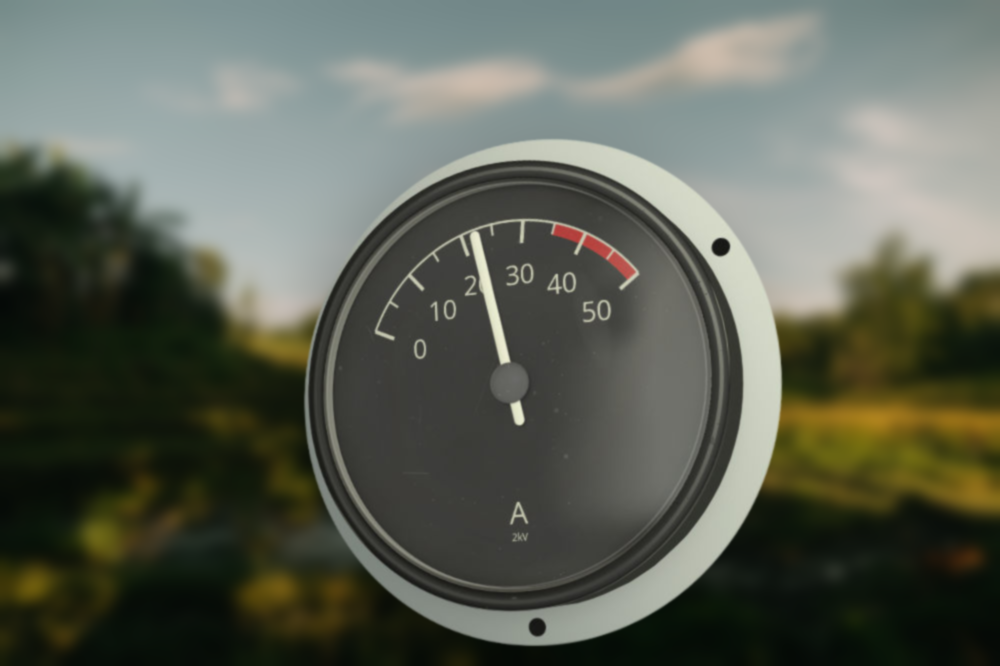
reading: 22.5 (A)
